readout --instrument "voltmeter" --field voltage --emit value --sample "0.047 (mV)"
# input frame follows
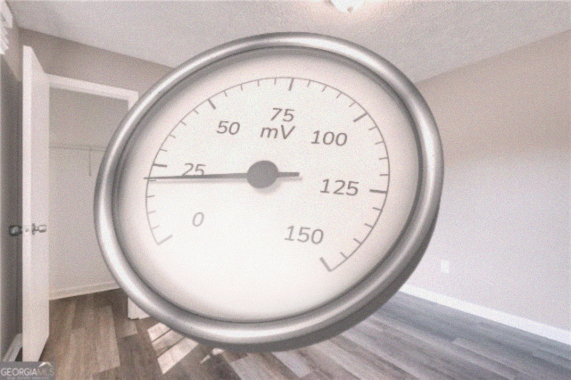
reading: 20 (mV)
